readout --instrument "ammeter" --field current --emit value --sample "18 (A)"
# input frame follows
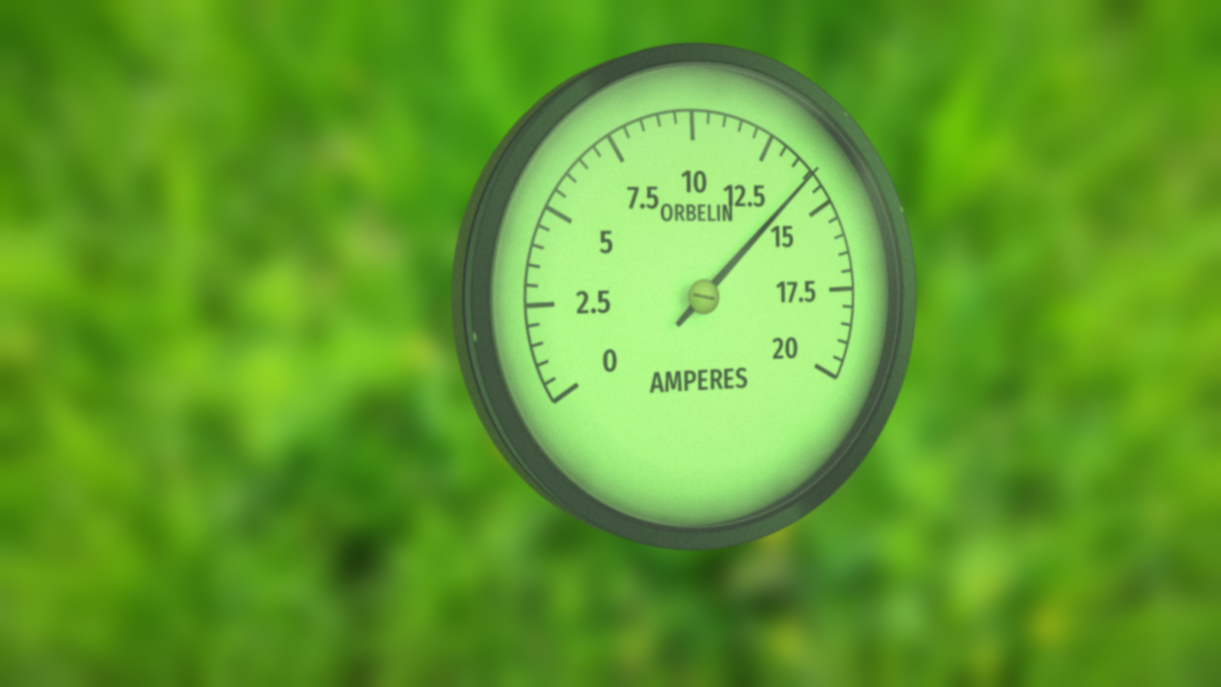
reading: 14 (A)
